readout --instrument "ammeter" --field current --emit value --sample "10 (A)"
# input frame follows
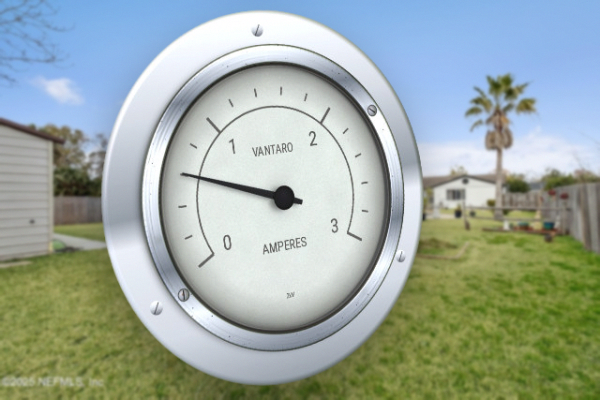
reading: 0.6 (A)
